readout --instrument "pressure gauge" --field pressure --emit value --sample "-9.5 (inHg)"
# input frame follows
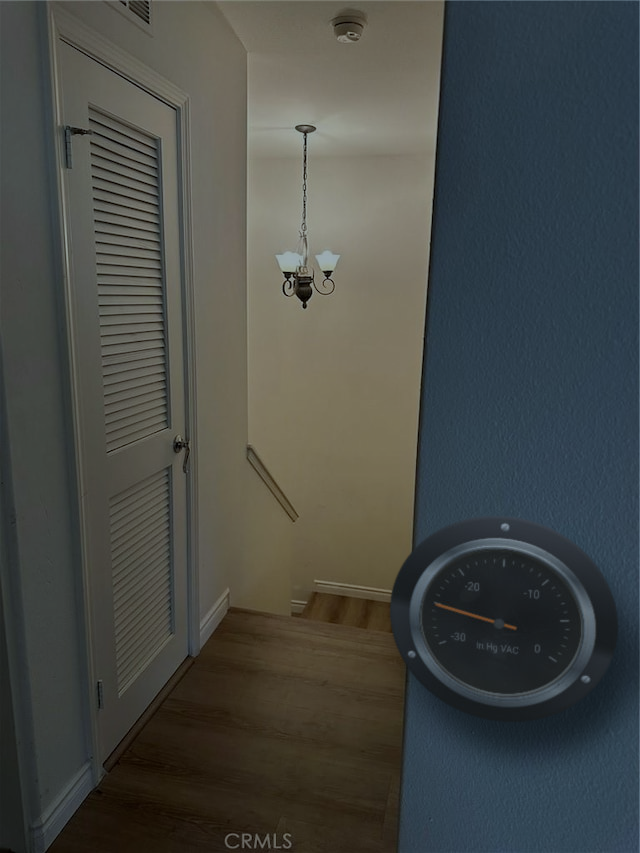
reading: -25 (inHg)
